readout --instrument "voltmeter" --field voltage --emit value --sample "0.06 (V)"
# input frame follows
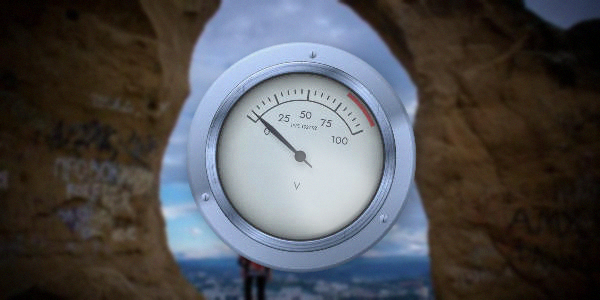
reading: 5 (V)
